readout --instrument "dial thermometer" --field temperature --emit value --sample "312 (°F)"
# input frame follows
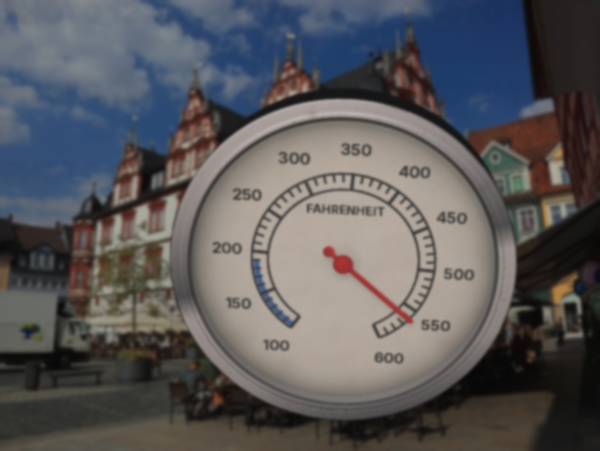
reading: 560 (°F)
